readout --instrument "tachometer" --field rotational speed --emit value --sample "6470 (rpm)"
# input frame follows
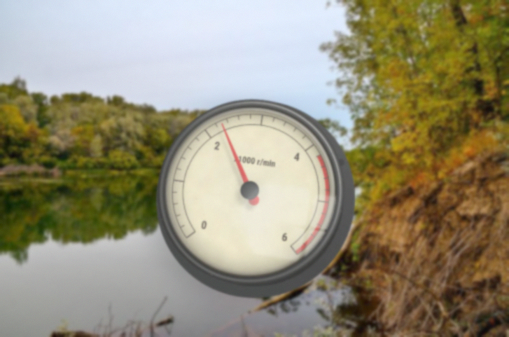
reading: 2300 (rpm)
